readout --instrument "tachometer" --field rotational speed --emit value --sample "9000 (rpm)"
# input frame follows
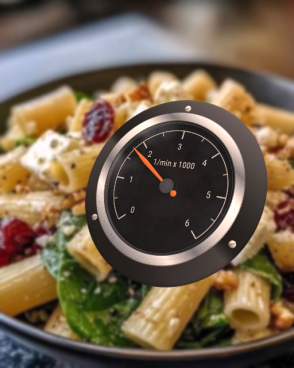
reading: 1750 (rpm)
